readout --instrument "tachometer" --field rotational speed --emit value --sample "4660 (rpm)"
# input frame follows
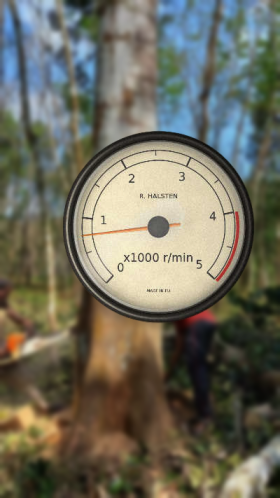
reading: 750 (rpm)
